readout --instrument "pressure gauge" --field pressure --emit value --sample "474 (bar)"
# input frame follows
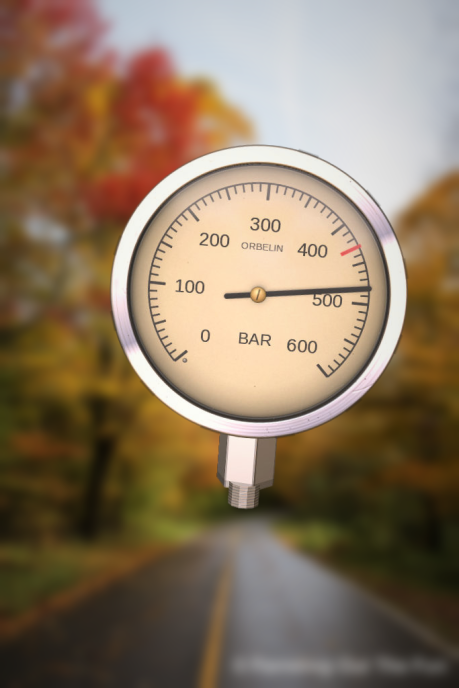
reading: 480 (bar)
